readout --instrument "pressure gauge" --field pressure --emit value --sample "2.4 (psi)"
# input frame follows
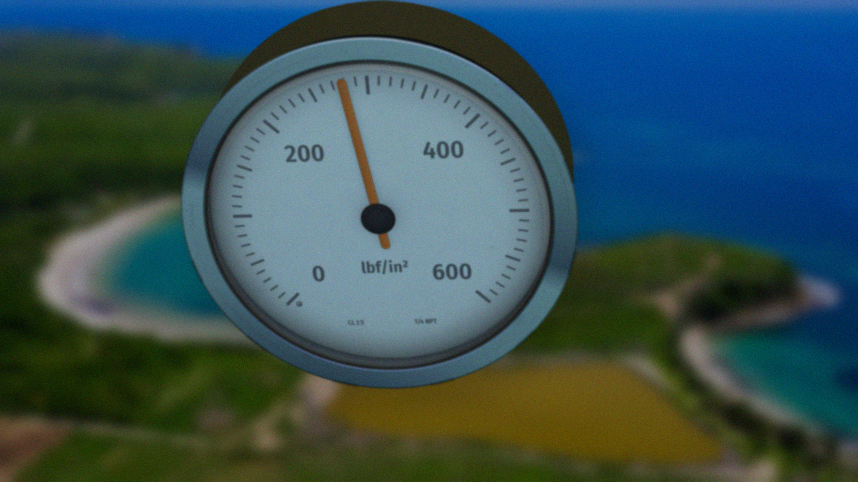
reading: 280 (psi)
